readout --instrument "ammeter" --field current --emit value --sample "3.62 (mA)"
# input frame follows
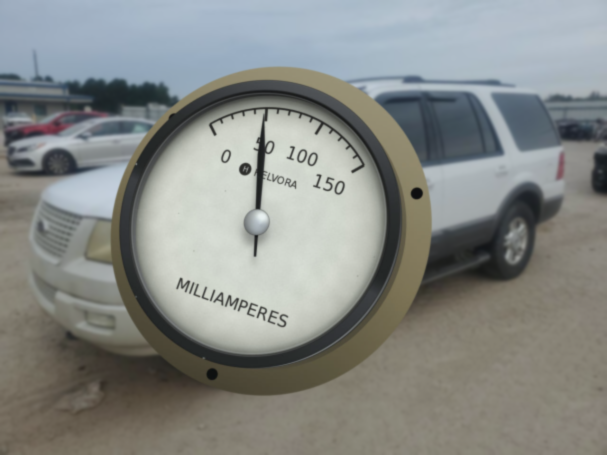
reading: 50 (mA)
